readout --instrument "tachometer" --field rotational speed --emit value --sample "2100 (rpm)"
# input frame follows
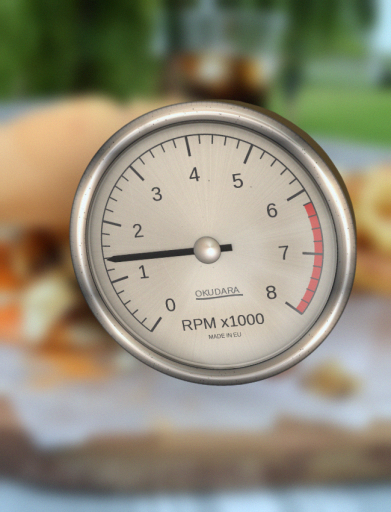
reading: 1400 (rpm)
